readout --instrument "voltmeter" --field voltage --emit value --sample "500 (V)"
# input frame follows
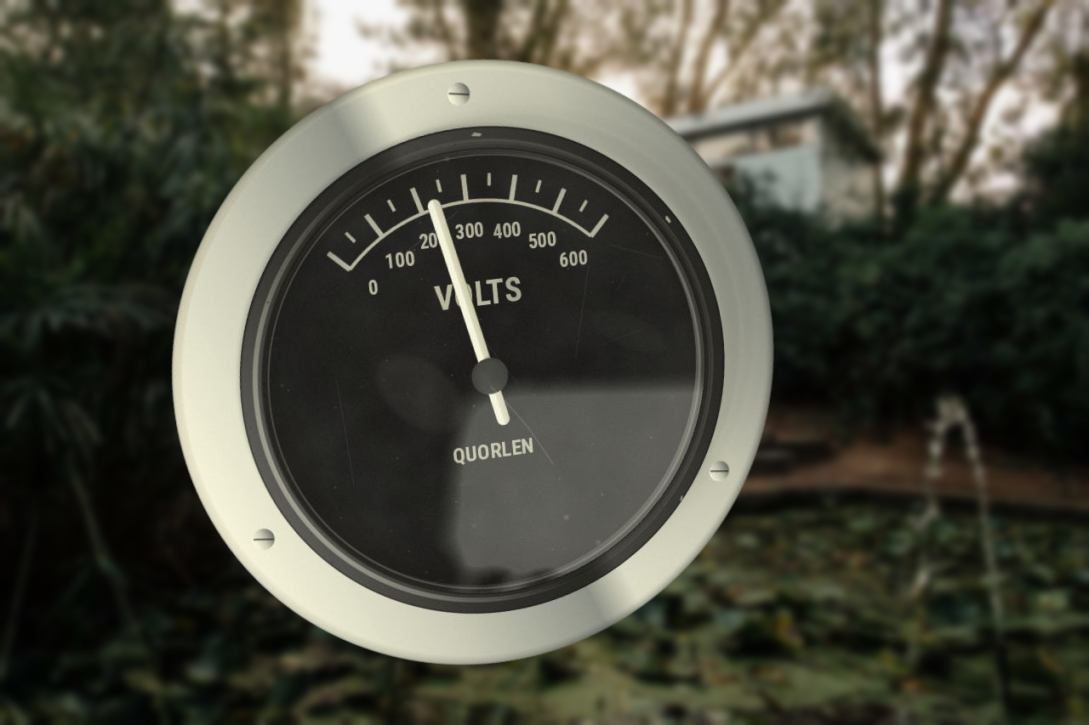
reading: 225 (V)
